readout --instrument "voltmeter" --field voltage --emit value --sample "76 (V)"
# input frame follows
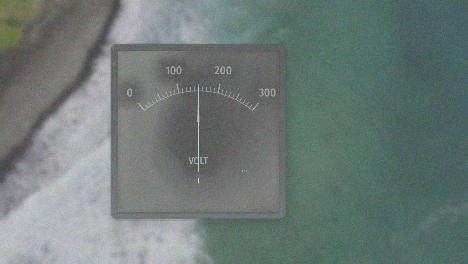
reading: 150 (V)
